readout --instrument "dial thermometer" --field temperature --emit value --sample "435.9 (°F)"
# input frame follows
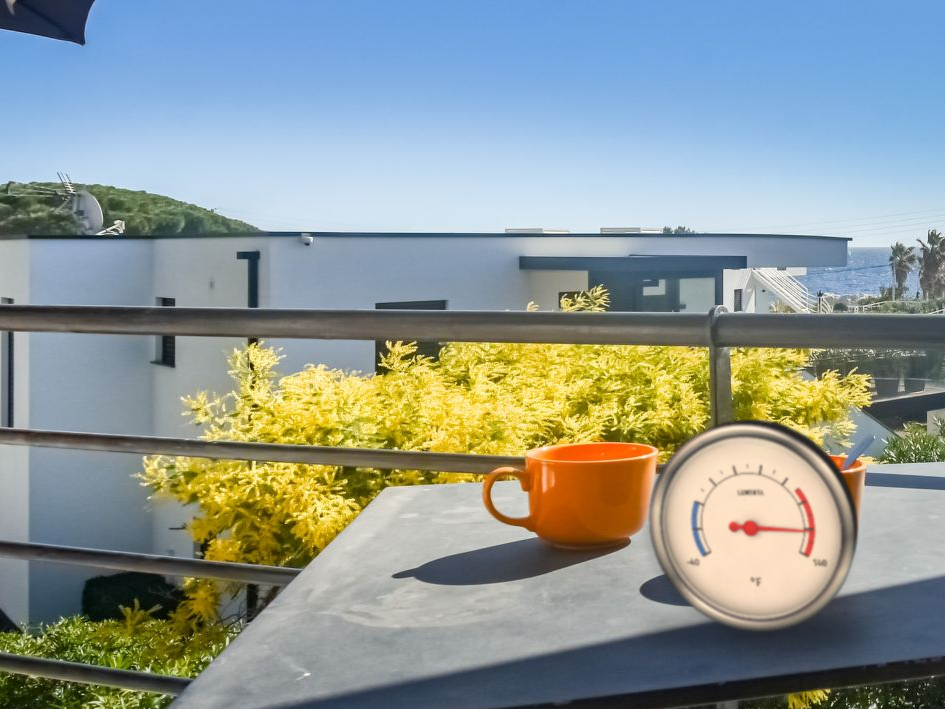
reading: 120 (°F)
